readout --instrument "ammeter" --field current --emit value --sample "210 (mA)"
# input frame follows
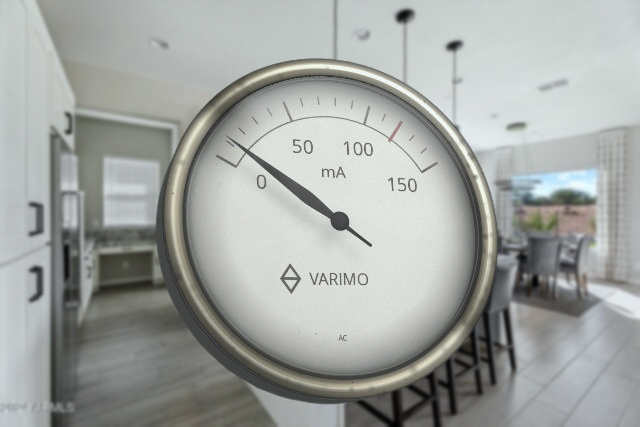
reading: 10 (mA)
